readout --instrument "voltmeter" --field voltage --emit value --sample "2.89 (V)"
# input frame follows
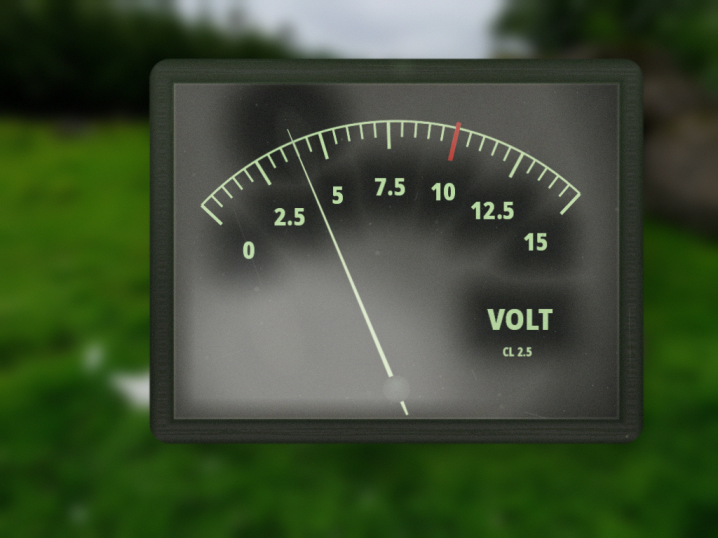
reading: 4 (V)
